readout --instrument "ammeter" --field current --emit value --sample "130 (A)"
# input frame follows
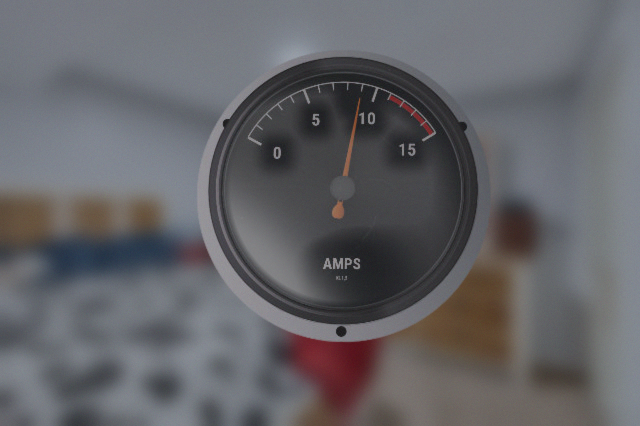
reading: 9 (A)
